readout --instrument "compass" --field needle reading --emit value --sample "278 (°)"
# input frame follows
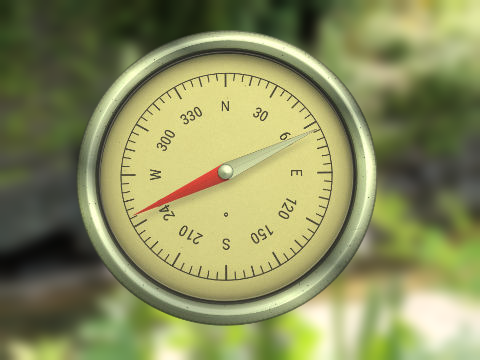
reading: 245 (°)
